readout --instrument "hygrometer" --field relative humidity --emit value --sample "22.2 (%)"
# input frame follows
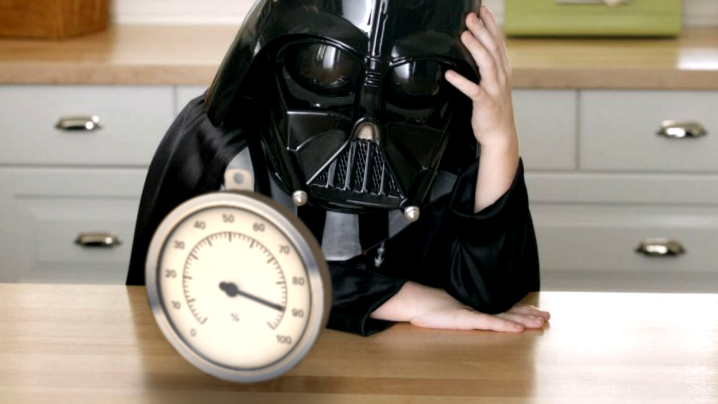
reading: 90 (%)
